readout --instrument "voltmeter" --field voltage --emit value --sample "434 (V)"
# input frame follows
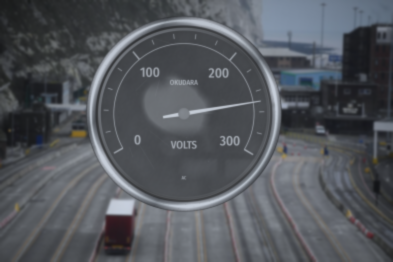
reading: 250 (V)
